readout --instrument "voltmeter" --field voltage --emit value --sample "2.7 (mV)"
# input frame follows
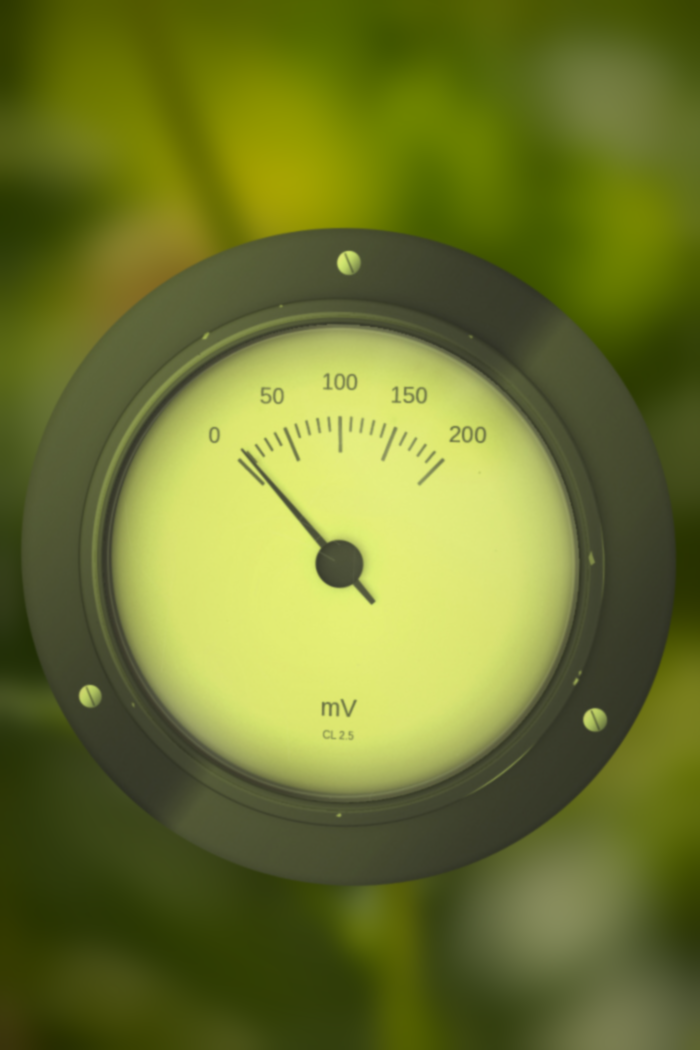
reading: 10 (mV)
